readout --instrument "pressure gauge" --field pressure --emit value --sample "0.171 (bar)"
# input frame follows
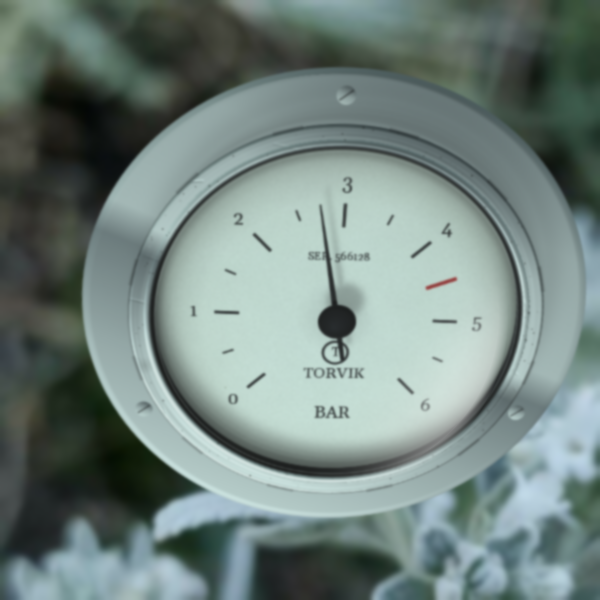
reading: 2.75 (bar)
